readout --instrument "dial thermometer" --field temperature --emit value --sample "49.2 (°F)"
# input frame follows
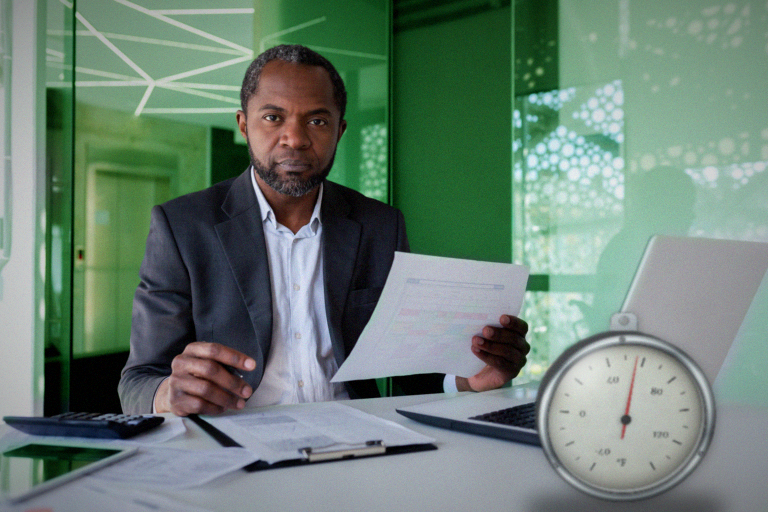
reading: 55 (°F)
